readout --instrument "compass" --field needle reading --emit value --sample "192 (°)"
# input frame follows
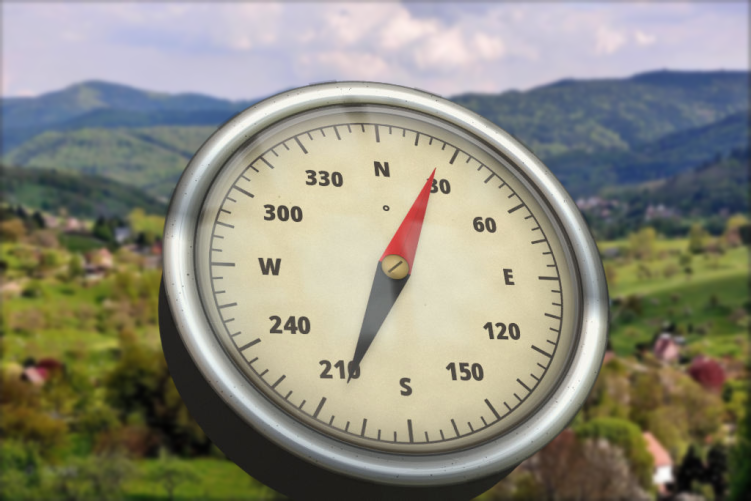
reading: 25 (°)
